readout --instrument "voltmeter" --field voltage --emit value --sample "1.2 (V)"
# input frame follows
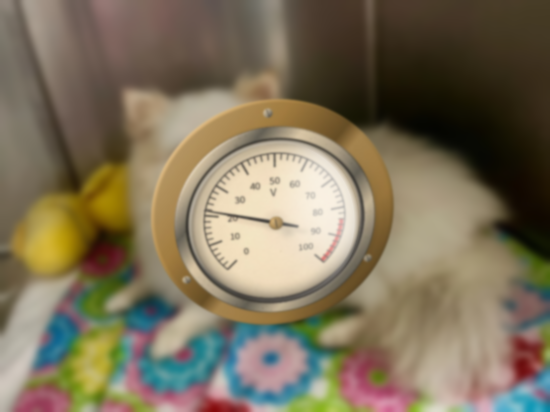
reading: 22 (V)
